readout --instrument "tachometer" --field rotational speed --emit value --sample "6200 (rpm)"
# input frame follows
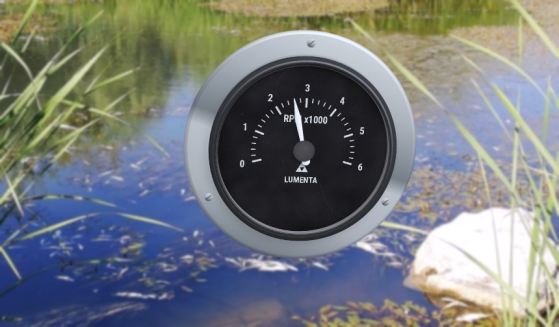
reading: 2600 (rpm)
